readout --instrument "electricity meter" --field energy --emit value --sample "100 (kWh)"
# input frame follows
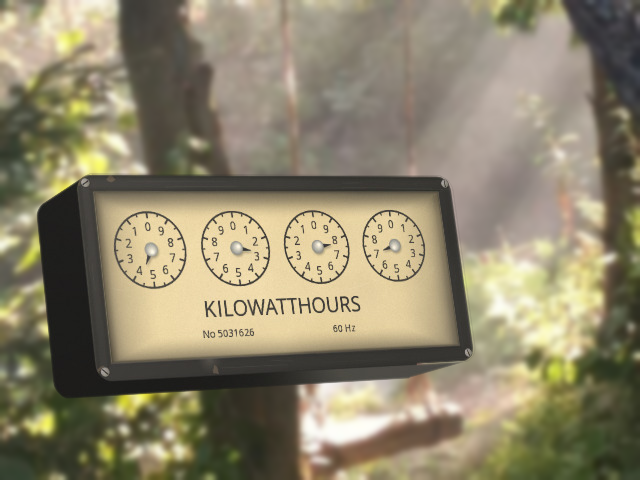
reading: 4277 (kWh)
